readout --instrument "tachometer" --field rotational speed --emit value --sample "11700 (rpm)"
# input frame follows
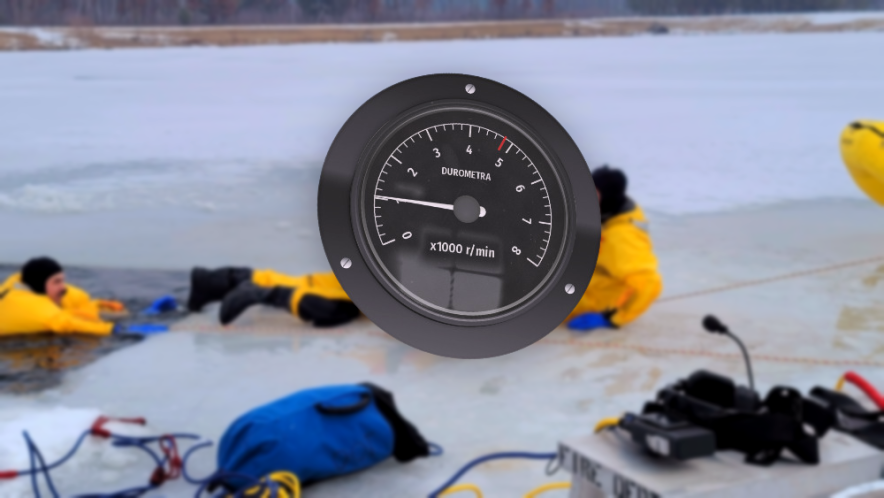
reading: 1000 (rpm)
